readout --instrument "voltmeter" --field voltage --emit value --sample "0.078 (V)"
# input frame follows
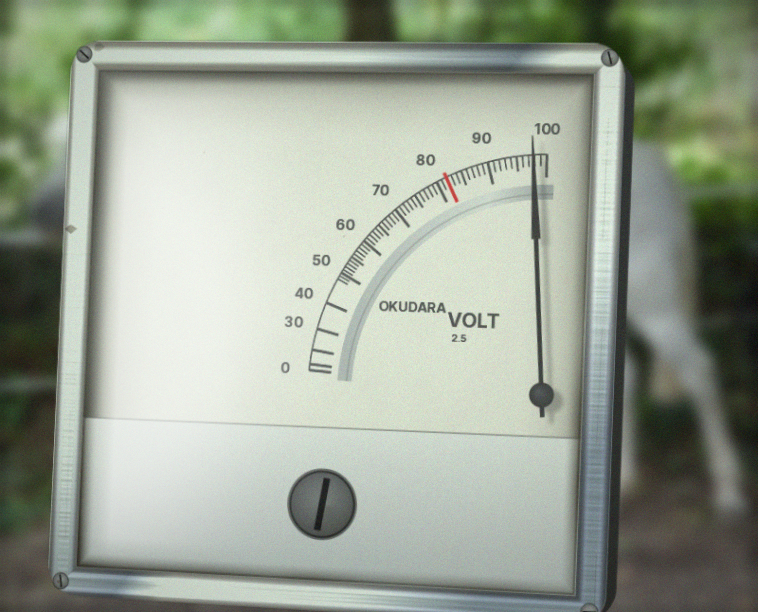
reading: 98 (V)
